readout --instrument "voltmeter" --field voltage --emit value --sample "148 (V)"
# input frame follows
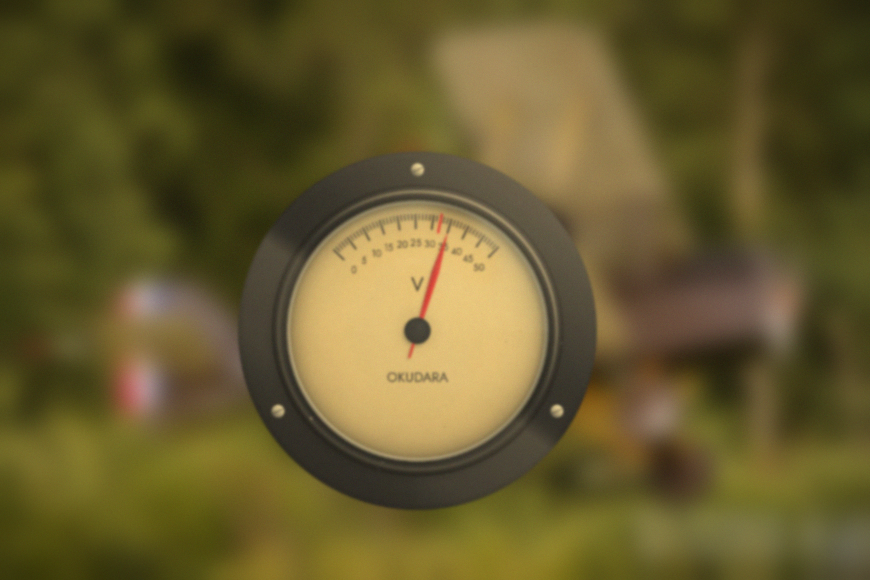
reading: 35 (V)
